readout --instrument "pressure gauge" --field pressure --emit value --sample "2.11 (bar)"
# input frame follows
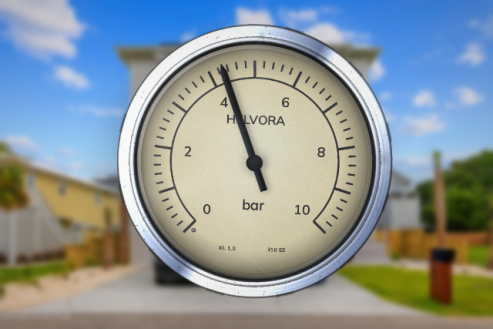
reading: 4.3 (bar)
